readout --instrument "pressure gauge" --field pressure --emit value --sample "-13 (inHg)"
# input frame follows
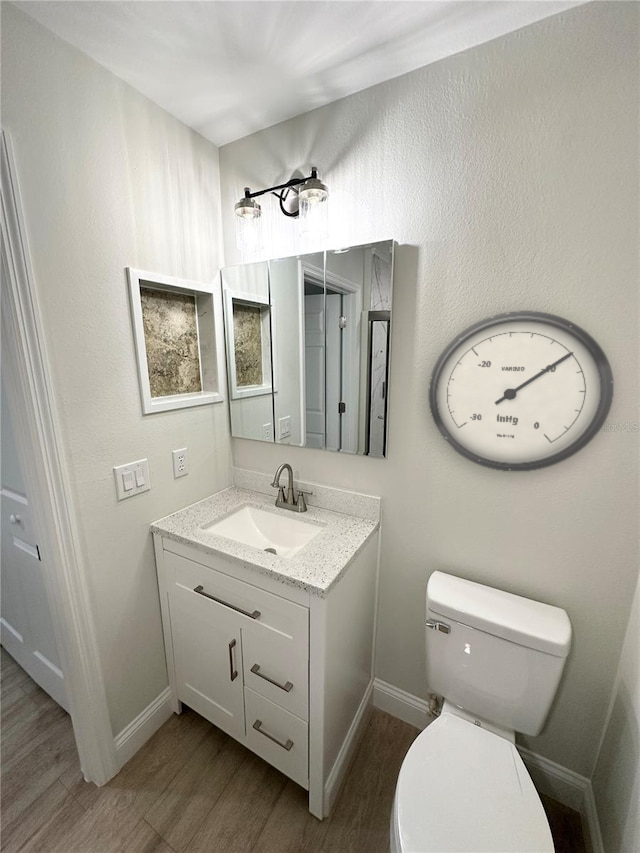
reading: -10 (inHg)
